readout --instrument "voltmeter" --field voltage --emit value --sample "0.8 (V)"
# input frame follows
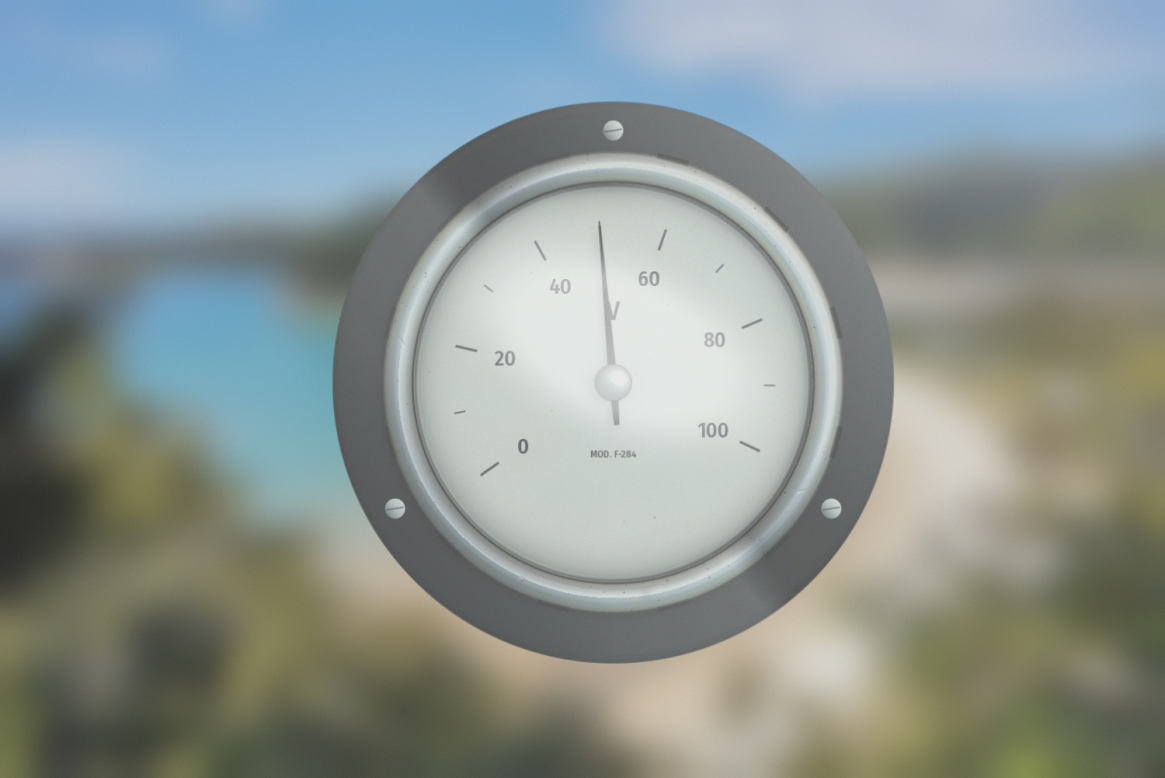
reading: 50 (V)
